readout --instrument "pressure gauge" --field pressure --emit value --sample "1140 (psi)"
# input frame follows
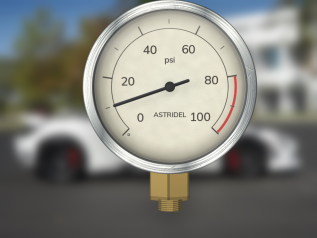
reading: 10 (psi)
